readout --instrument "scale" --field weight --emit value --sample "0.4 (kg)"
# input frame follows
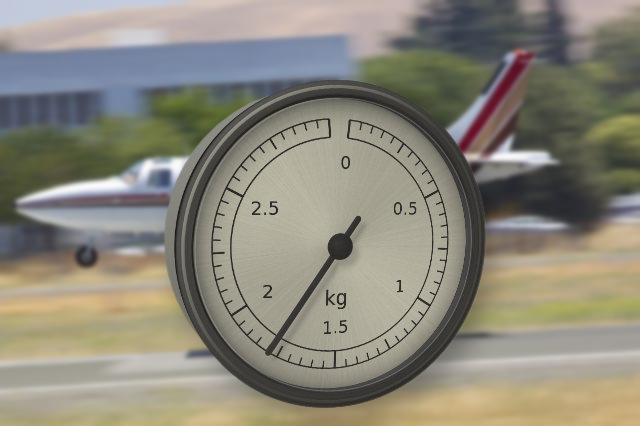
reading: 1.8 (kg)
